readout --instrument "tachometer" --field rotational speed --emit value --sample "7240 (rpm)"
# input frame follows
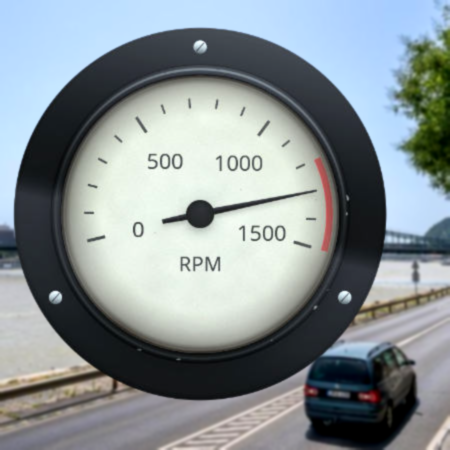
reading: 1300 (rpm)
